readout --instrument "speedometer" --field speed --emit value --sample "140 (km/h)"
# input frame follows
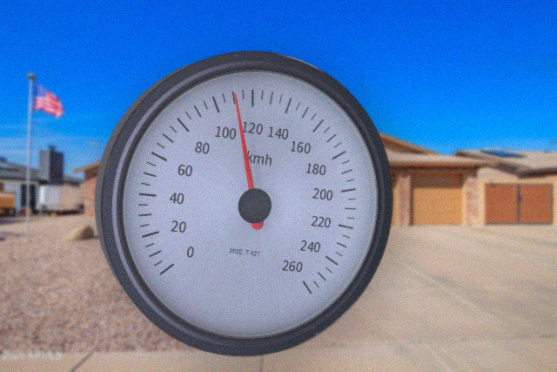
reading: 110 (km/h)
